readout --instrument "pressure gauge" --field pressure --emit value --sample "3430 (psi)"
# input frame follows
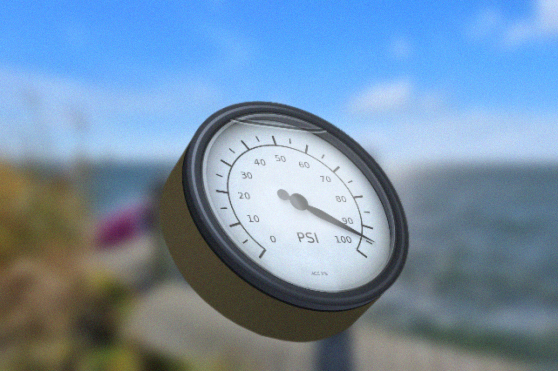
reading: 95 (psi)
